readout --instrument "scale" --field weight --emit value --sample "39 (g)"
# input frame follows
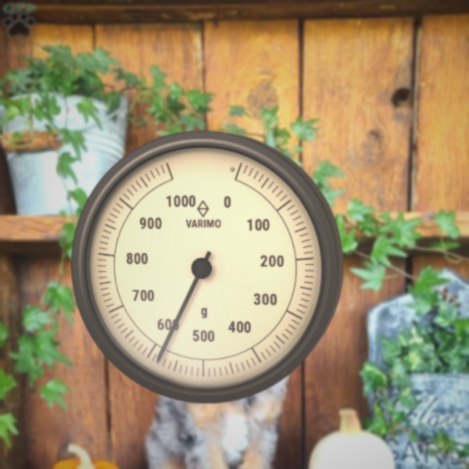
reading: 580 (g)
